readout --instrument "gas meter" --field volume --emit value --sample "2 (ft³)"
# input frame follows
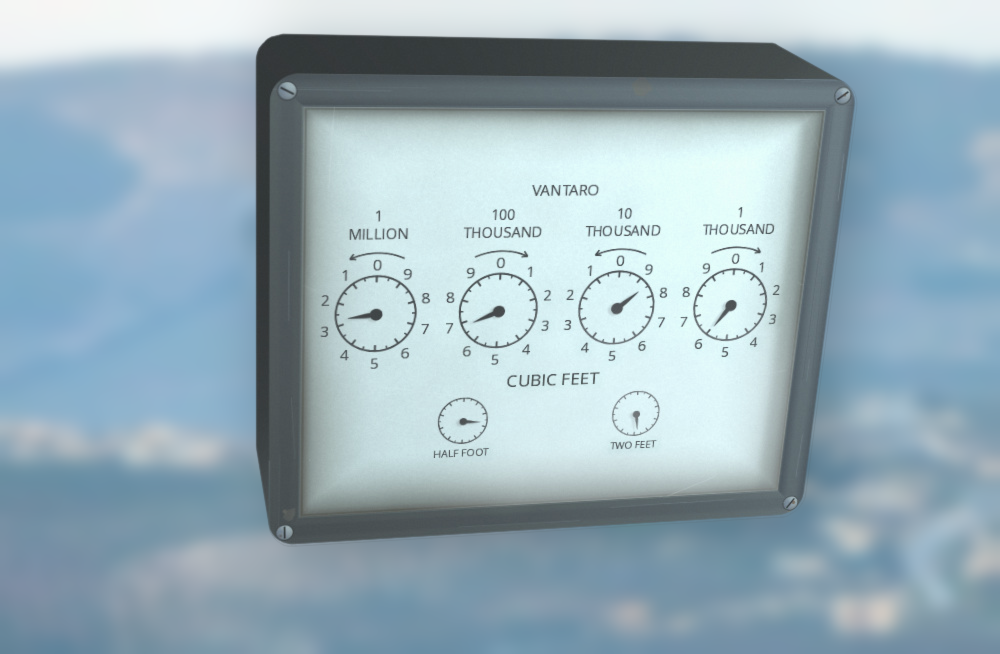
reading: 268600 (ft³)
